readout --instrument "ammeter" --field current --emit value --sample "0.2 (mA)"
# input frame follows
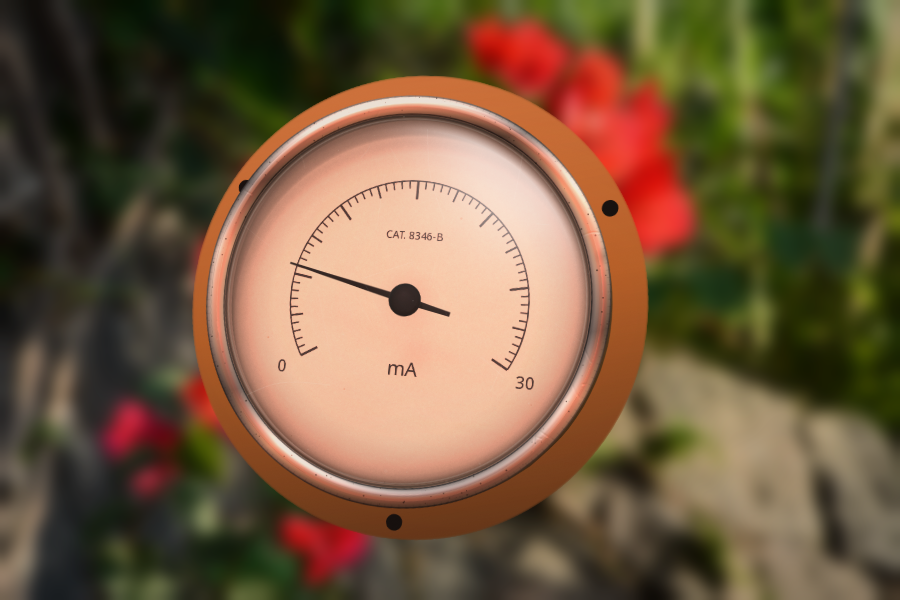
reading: 5.5 (mA)
